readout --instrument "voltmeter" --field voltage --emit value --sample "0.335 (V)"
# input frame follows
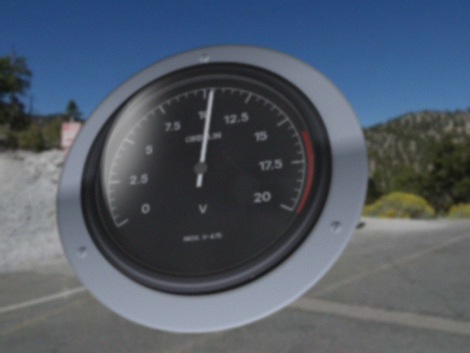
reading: 10.5 (V)
